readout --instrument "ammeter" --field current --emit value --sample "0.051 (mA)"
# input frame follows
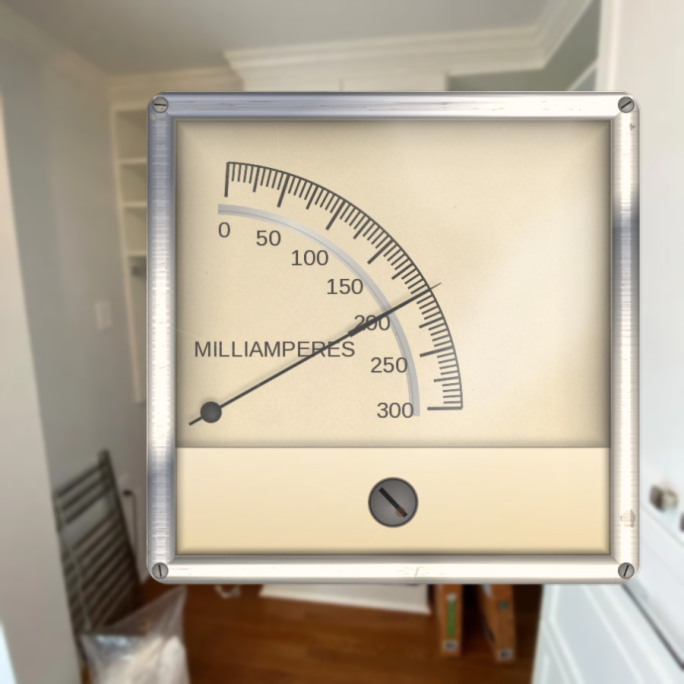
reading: 200 (mA)
